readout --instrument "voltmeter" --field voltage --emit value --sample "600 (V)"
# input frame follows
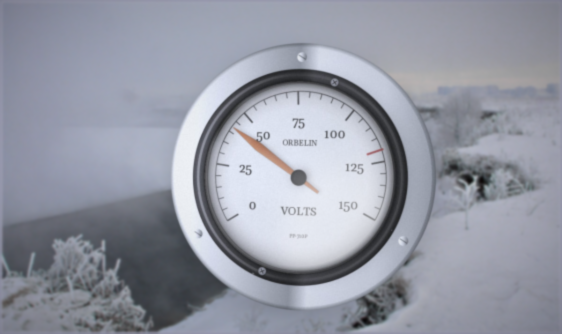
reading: 42.5 (V)
